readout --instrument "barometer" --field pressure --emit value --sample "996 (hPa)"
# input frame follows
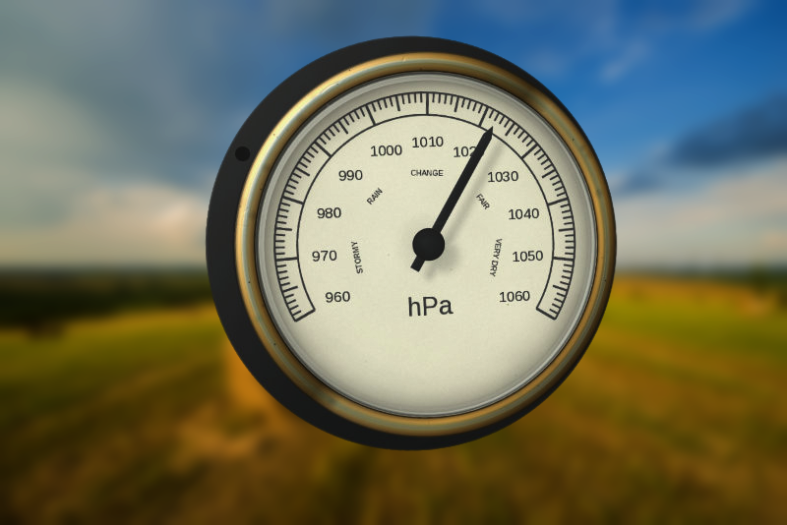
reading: 1022 (hPa)
